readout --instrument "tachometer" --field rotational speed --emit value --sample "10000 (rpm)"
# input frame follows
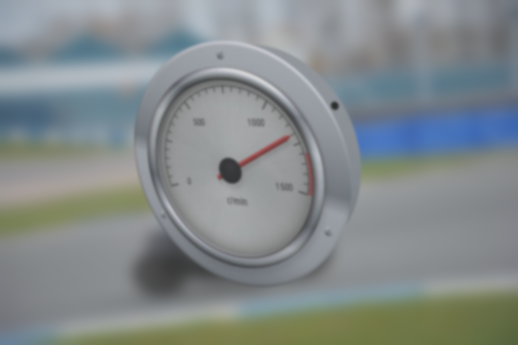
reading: 1200 (rpm)
